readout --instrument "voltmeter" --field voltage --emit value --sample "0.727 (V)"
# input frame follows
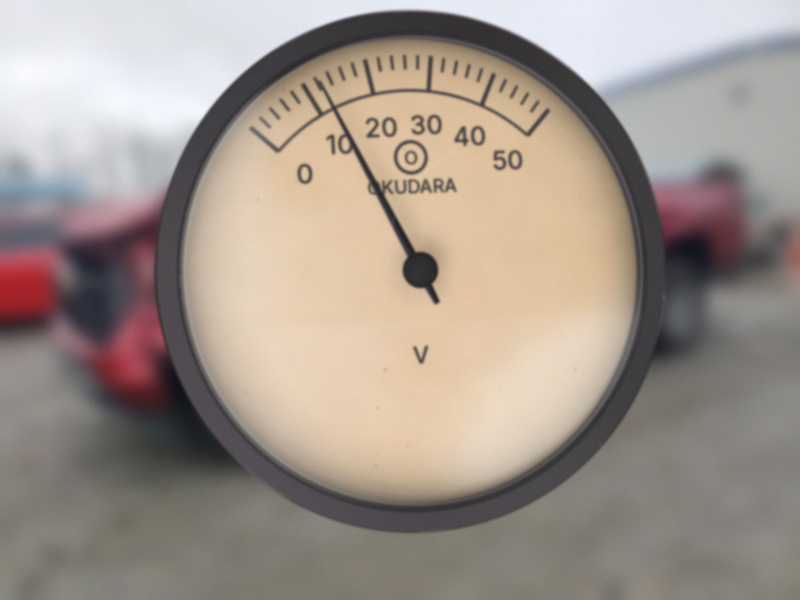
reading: 12 (V)
